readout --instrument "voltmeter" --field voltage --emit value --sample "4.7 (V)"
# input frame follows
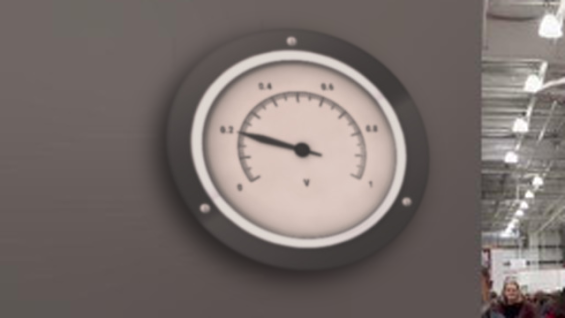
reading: 0.2 (V)
